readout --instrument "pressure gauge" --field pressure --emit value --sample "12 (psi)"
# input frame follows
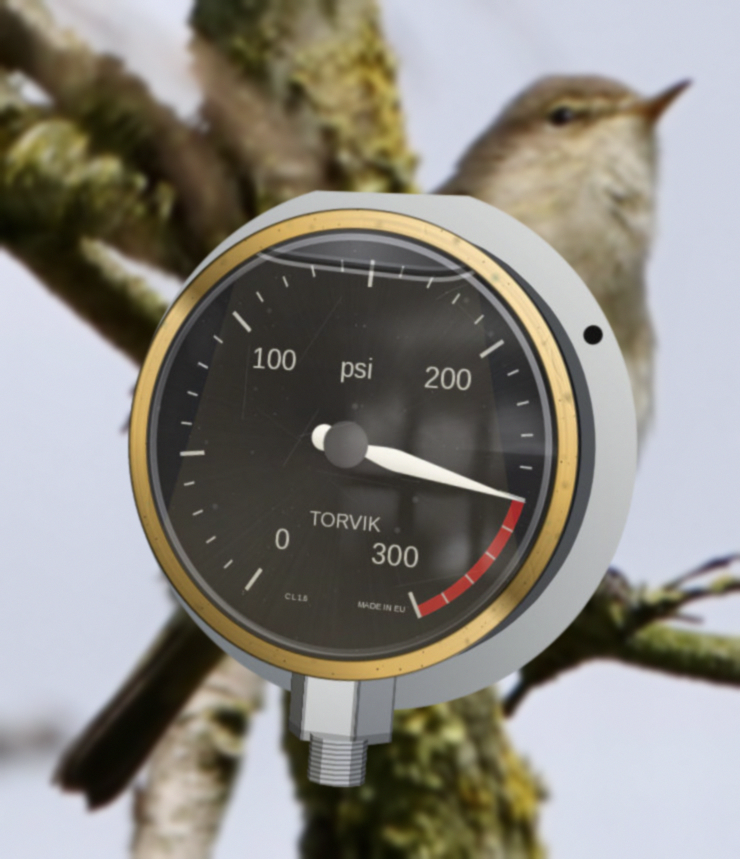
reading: 250 (psi)
